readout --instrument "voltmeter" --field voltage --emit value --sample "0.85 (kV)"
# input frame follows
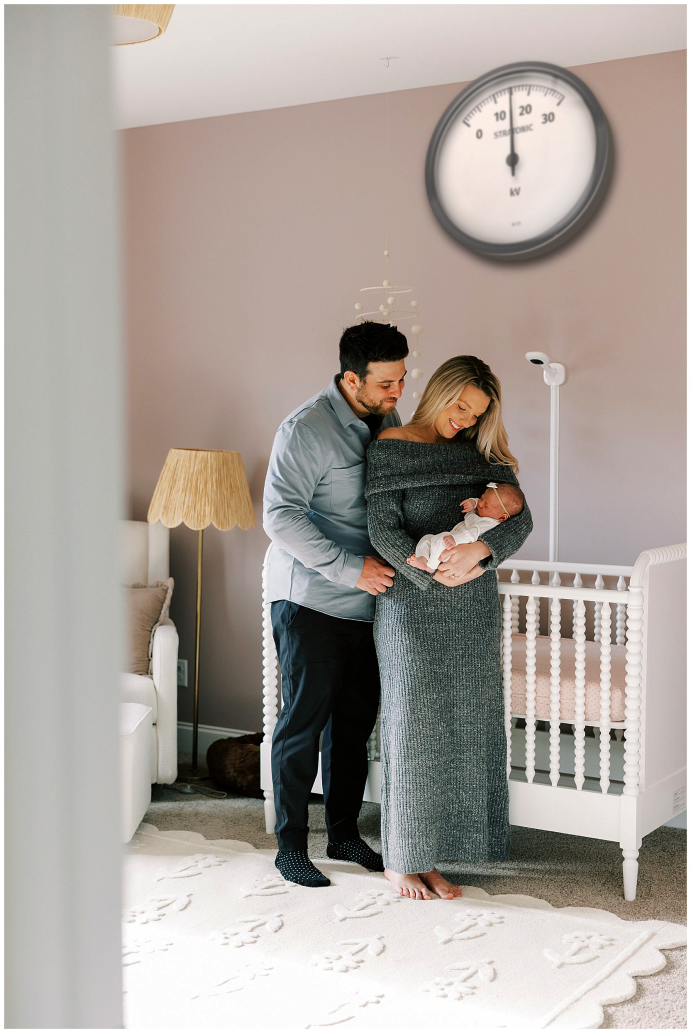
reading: 15 (kV)
